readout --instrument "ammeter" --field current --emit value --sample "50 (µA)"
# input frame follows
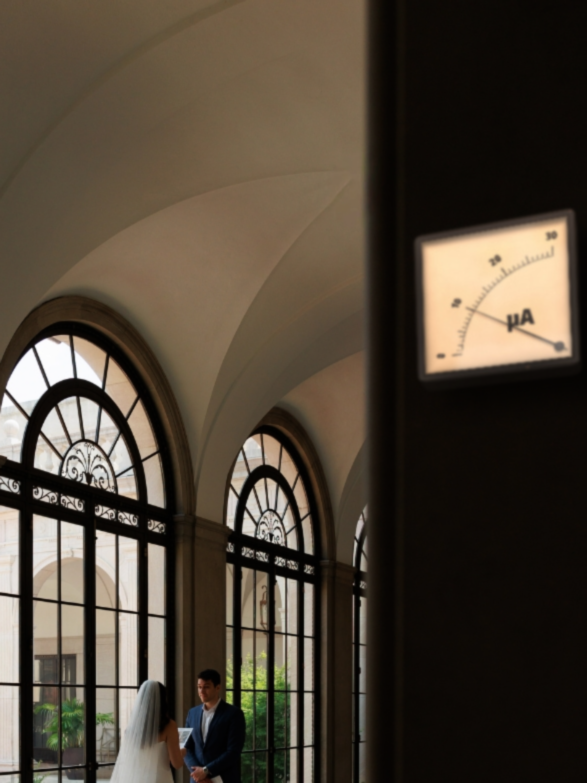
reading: 10 (µA)
